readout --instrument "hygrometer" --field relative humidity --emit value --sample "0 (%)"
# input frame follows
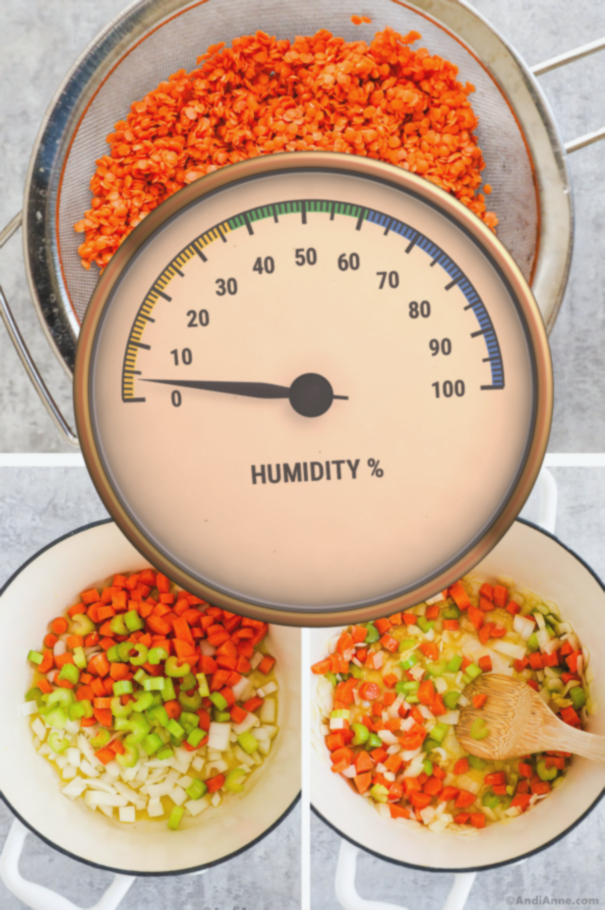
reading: 4 (%)
